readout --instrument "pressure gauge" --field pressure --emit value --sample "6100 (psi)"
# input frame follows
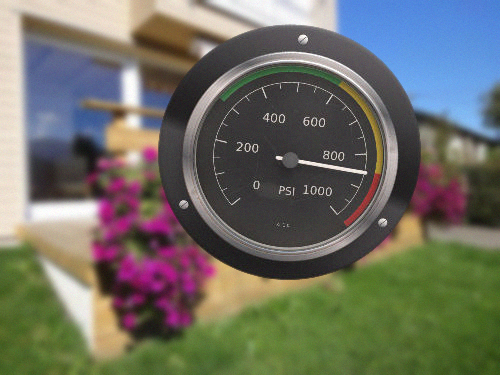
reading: 850 (psi)
